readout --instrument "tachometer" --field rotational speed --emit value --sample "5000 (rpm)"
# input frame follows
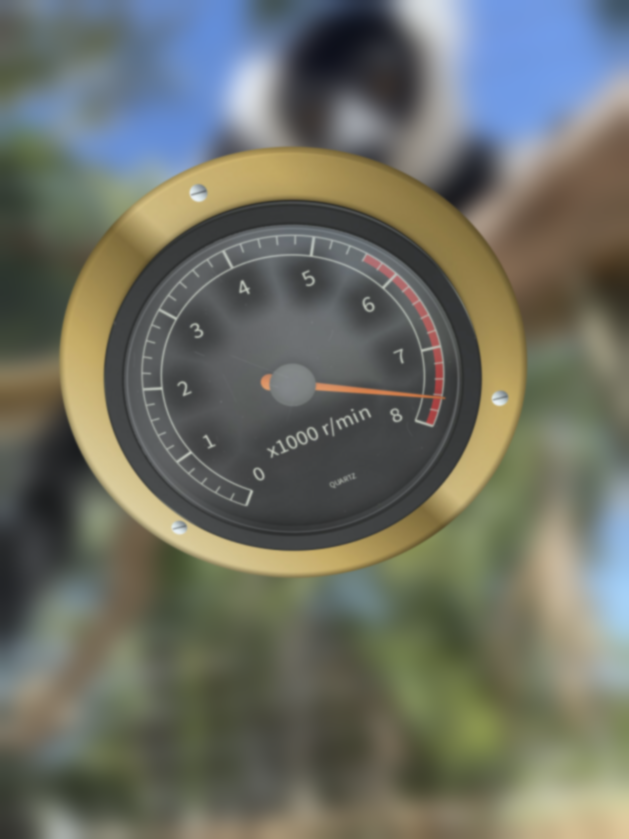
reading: 7600 (rpm)
